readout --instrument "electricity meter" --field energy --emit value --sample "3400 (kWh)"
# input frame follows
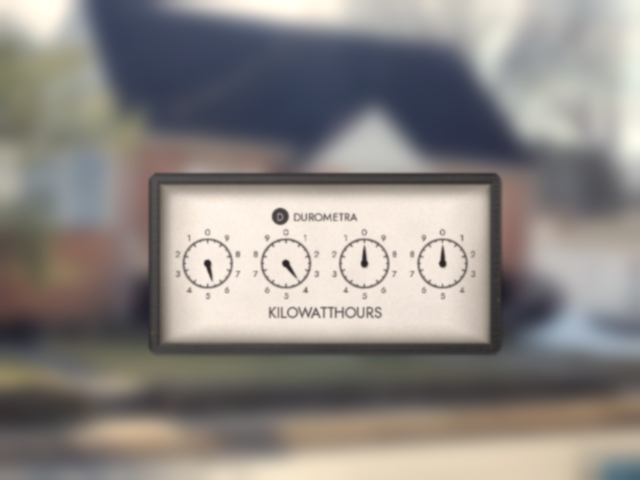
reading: 5400 (kWh)
